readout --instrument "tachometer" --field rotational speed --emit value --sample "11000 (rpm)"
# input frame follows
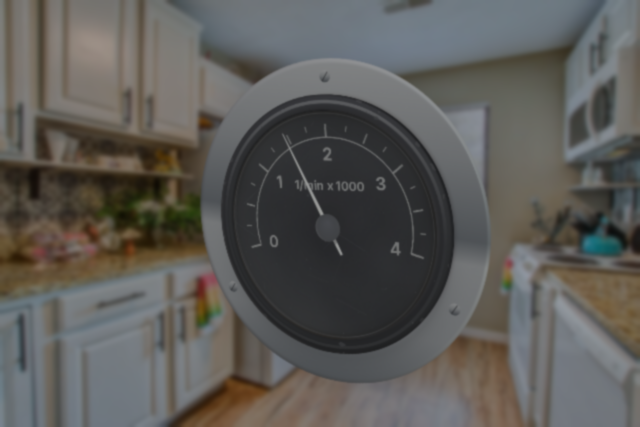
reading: 1500 (rpm)
